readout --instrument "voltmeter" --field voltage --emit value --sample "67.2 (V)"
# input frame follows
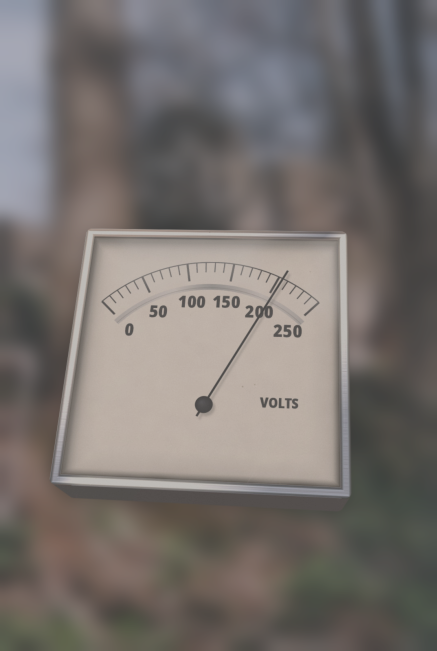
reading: 205 (V)
